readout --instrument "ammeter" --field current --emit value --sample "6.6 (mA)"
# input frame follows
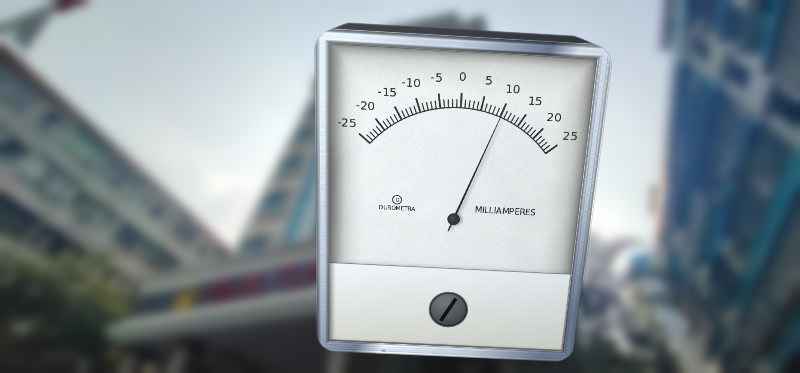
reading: 10 (mA)
